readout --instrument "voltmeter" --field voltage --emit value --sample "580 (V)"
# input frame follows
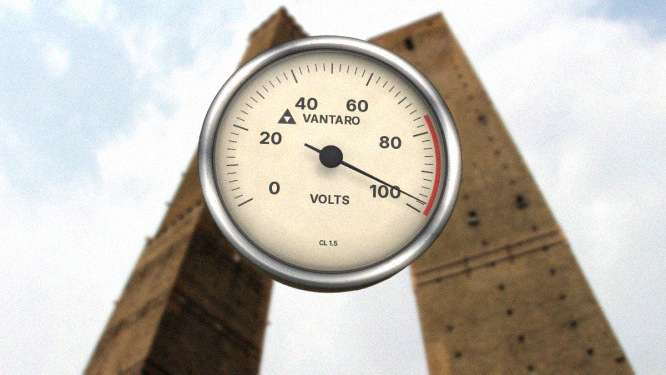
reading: 98 (V)
